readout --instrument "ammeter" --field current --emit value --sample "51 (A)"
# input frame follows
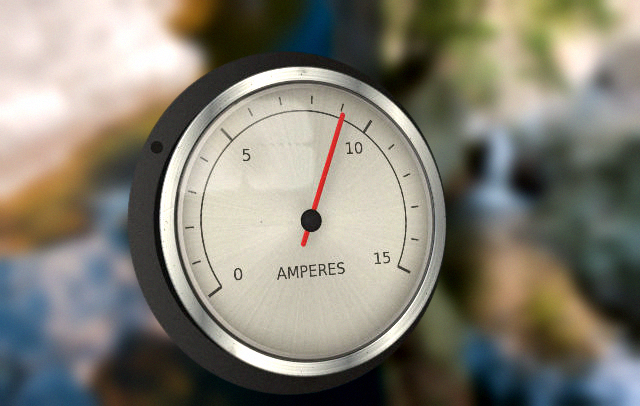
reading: 9 (A)
